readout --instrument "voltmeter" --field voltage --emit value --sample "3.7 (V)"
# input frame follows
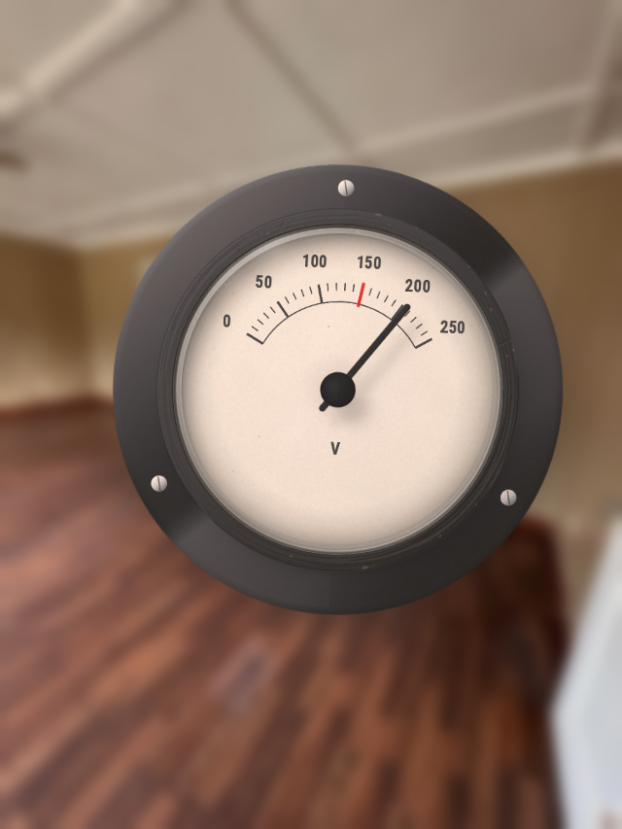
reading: 205 (V)
